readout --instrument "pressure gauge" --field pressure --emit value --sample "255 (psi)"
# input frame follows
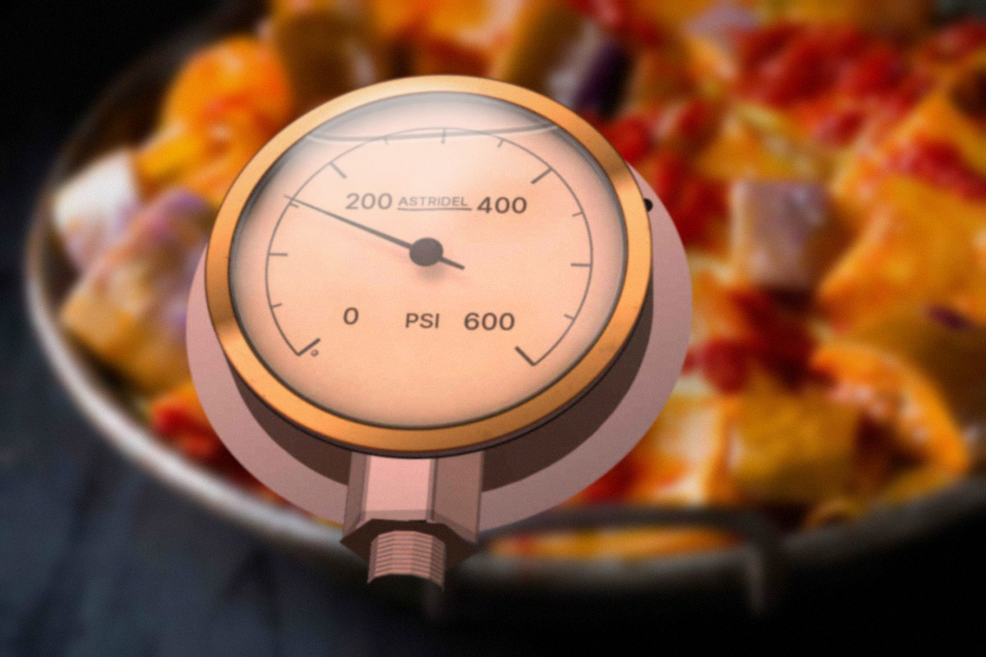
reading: 150 (psi)
